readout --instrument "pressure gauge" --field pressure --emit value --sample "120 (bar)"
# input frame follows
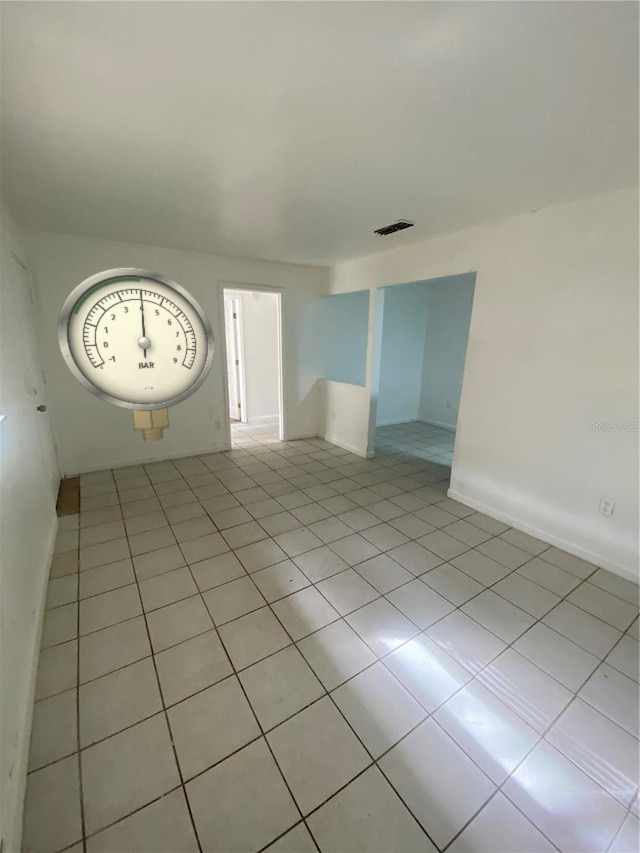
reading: 4 (bar)
